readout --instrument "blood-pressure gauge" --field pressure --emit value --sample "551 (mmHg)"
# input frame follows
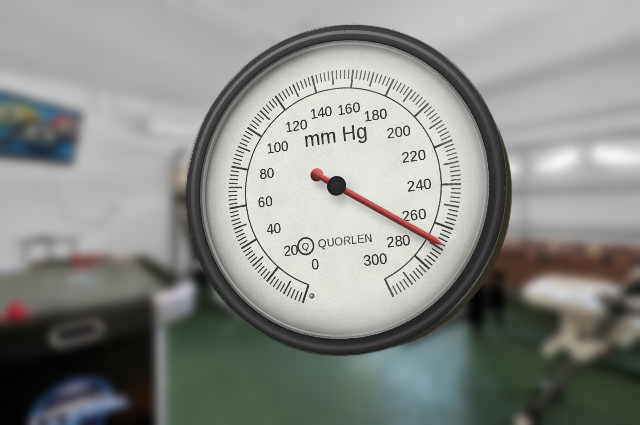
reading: 268 (mmHg)
